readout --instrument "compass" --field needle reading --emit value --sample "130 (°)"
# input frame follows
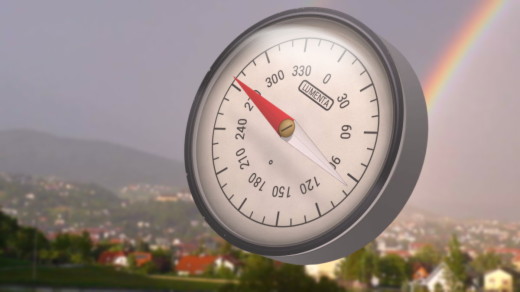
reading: 275 (°)
